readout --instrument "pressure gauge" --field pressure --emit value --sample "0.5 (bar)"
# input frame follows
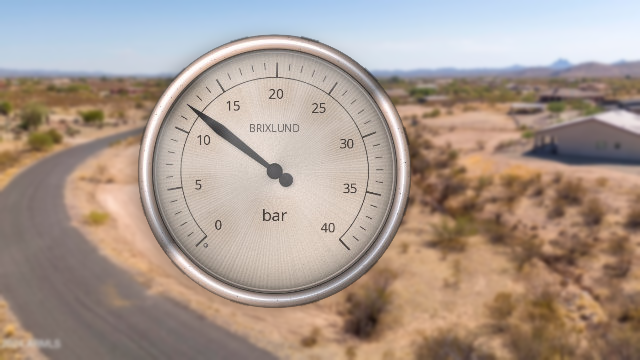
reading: 12 (bar)
